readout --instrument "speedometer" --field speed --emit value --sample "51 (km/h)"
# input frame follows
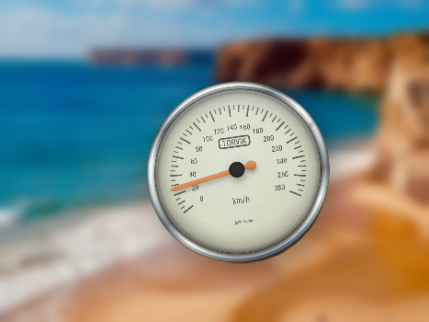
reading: 25 (km/h)
